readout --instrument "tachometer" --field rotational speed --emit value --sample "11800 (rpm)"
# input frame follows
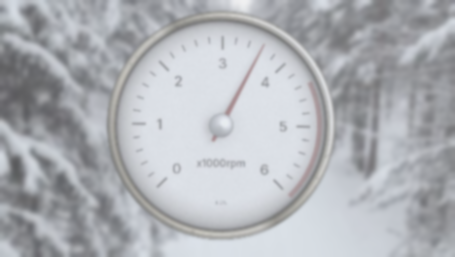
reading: 3600 (rpm)
